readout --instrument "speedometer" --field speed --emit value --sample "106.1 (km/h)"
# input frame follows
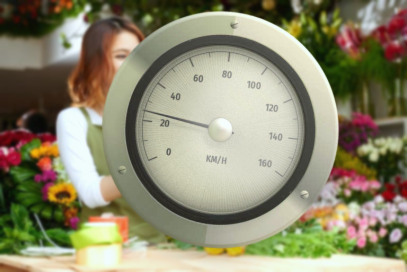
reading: 25 (km/h)
